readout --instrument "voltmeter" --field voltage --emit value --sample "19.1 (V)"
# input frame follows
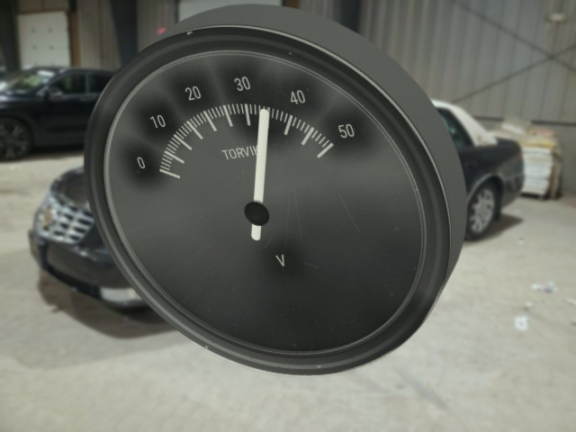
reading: 35 (V)
